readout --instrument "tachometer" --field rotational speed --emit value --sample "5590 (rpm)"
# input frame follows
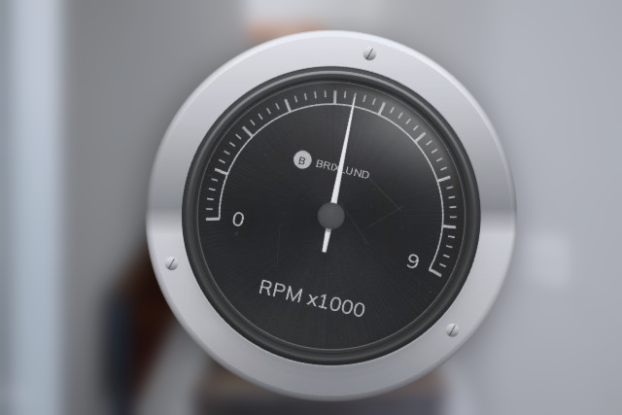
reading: 4400 (rpm)
